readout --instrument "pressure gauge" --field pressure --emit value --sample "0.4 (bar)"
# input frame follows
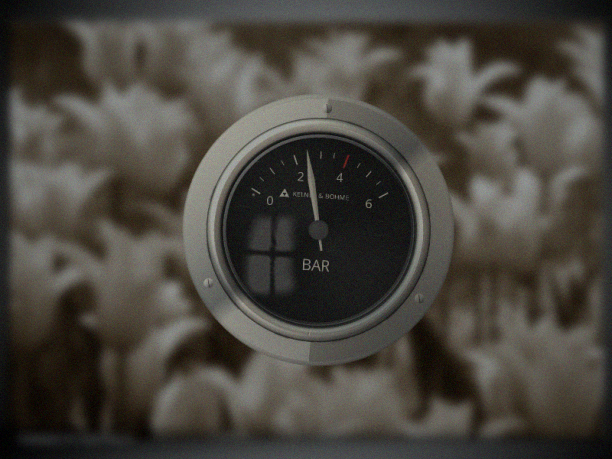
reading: 2.5 (bar)
